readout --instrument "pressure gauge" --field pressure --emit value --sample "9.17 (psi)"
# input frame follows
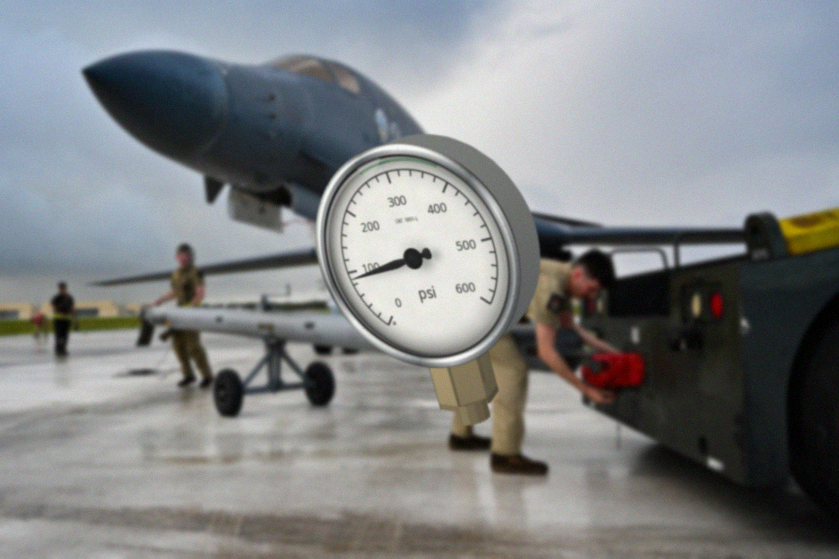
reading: 90 (psi)
